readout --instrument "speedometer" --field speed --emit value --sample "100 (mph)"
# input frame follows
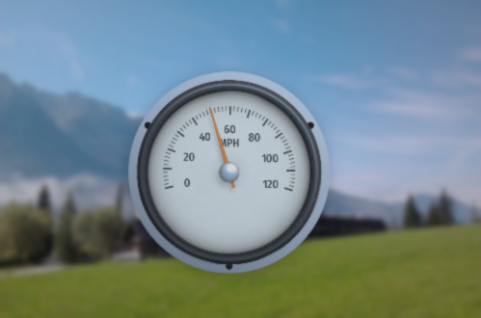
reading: 50 (mph)
